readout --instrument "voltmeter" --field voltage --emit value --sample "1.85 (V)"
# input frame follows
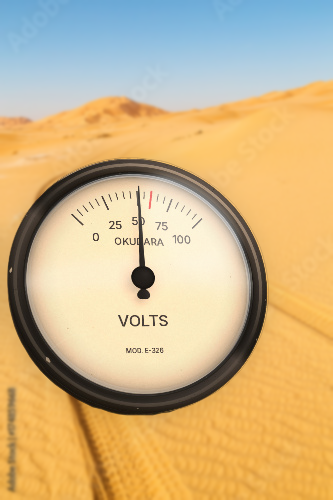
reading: 50 (V)
